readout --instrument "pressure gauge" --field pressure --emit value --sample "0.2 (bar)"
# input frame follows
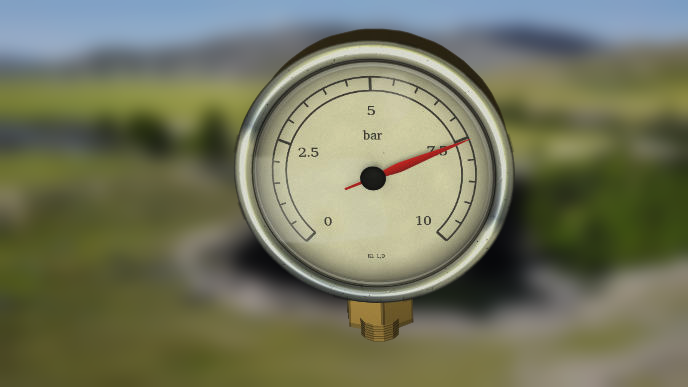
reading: 7.5 (bar)
